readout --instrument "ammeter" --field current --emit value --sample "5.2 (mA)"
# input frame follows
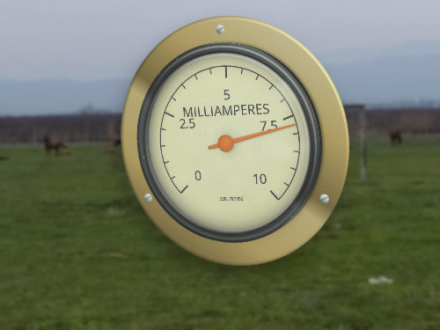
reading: 7.75 (mA)
